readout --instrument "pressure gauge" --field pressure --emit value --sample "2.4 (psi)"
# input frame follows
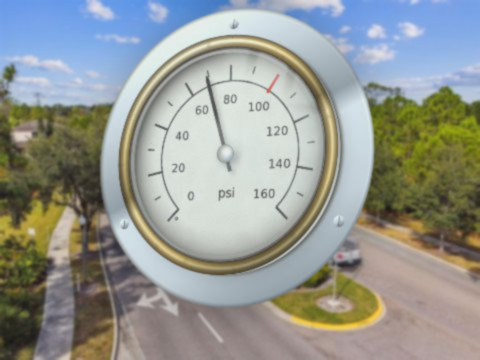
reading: 70 (psi)
